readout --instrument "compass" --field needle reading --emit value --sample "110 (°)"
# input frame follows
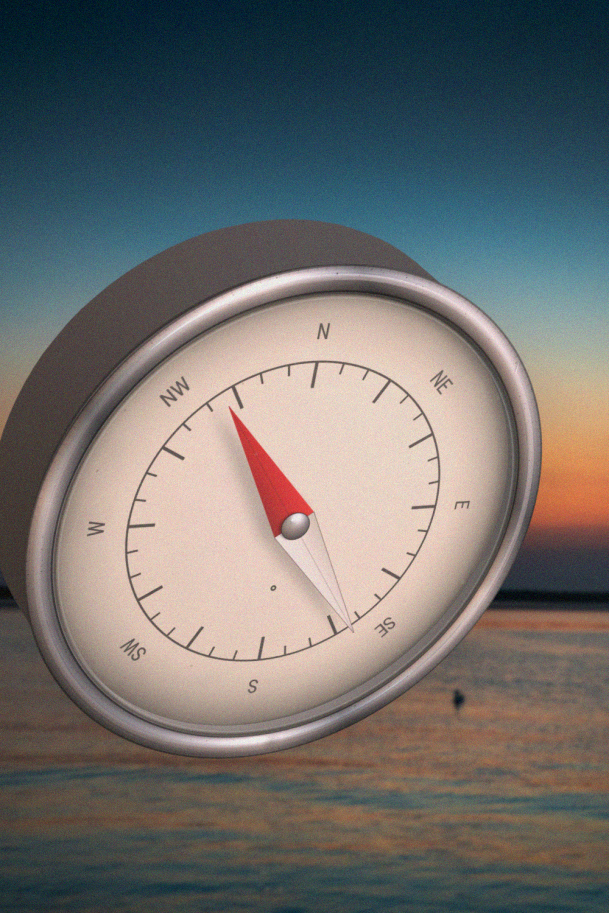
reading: 325 (°)
